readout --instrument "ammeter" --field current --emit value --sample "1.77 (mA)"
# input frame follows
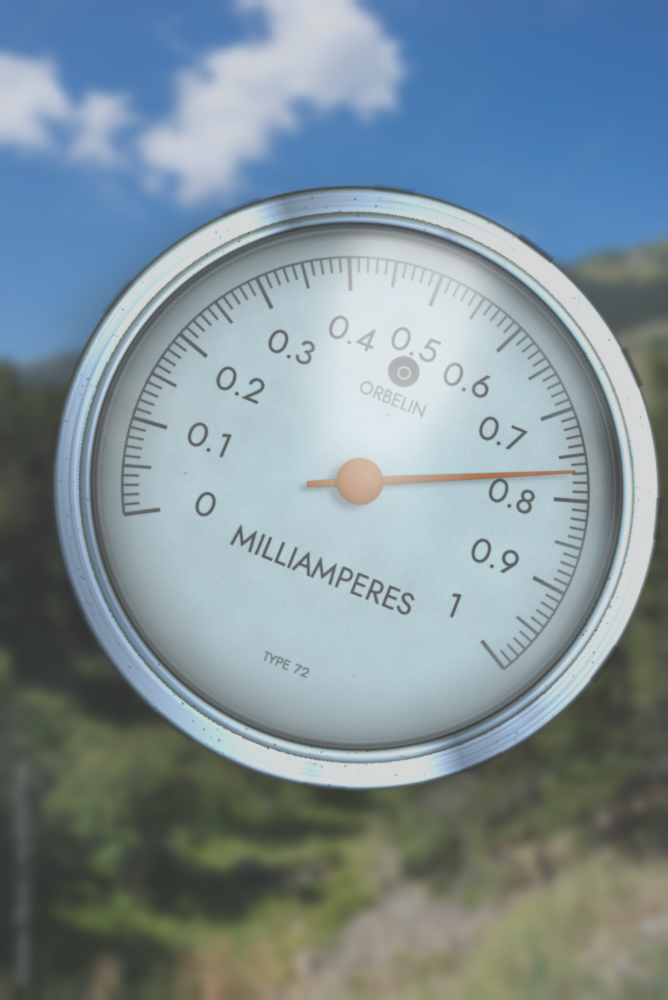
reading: 0.77 (mA)
